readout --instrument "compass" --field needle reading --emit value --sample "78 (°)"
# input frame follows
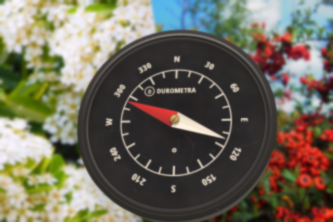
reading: 292.5 (°)
